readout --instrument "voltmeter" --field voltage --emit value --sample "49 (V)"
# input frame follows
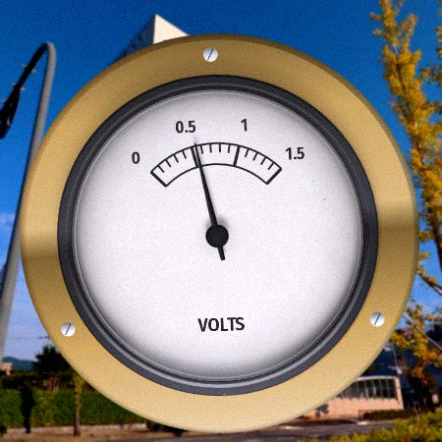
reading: 0.55 (V)
